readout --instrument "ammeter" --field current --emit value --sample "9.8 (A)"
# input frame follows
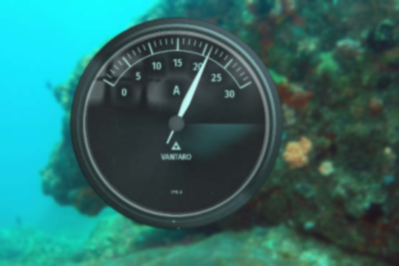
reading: 21 (A)
